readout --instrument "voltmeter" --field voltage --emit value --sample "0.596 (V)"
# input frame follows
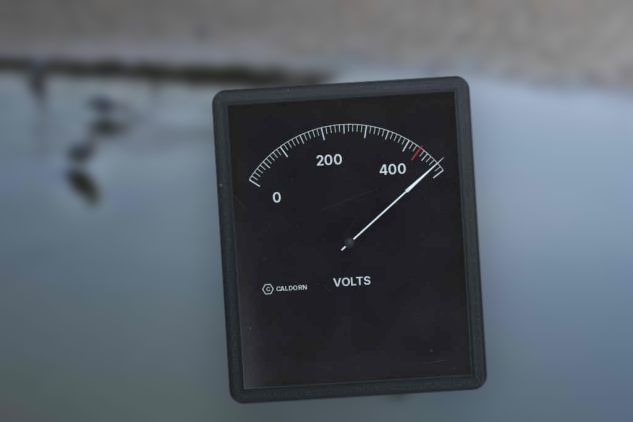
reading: 480 (V)
